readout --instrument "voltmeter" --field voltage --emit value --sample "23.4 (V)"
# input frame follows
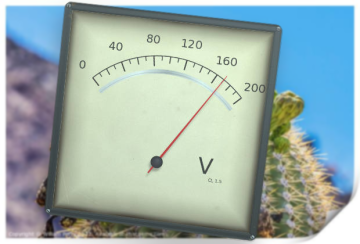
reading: 170 (V)
